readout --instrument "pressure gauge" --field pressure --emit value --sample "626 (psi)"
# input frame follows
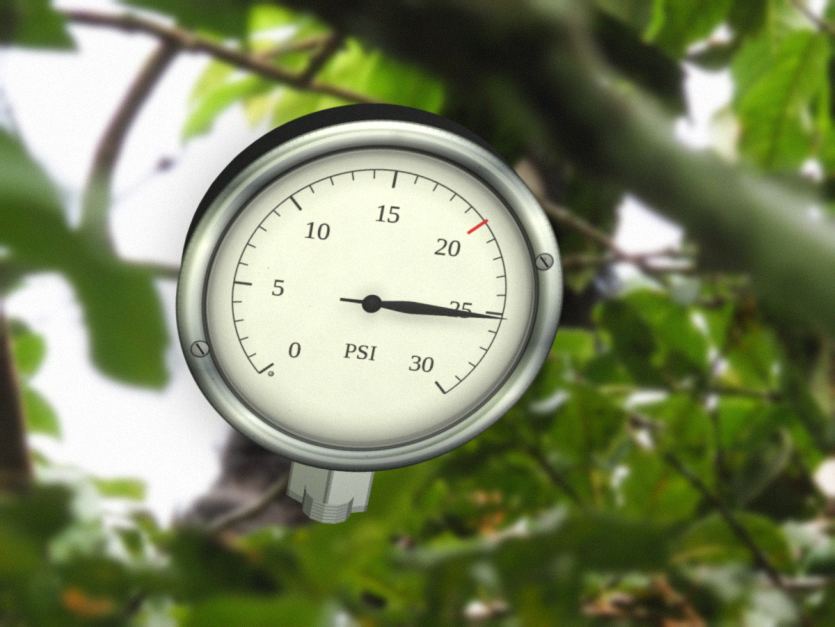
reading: 25 (psi)
